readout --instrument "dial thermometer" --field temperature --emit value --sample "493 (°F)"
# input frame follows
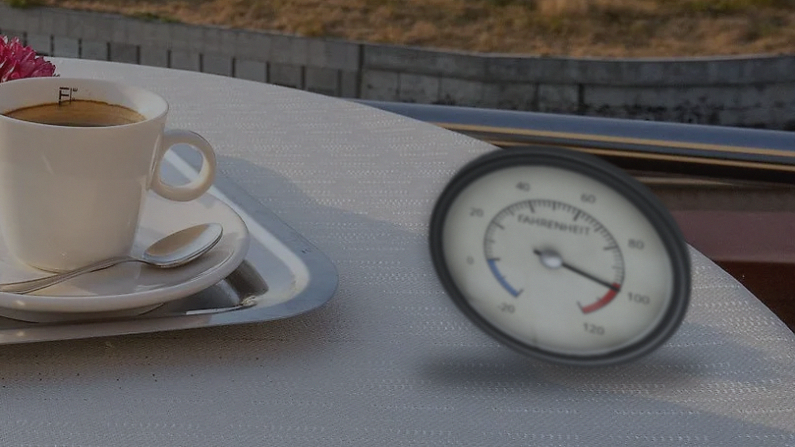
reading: 100 (°F)
